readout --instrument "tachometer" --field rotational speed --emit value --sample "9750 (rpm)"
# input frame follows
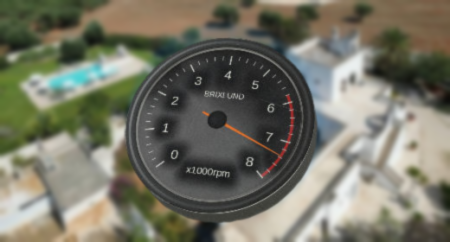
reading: 7400 (rpm)
